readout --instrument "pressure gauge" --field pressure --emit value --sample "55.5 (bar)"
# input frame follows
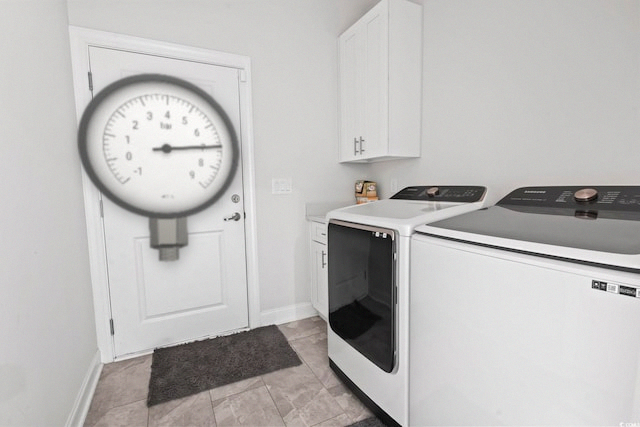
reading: 7 (bar)
